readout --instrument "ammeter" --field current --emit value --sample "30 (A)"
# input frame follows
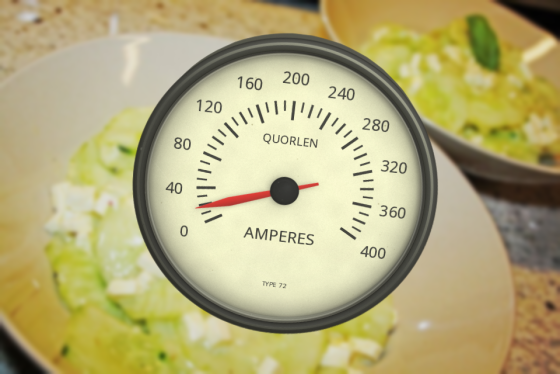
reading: 20 (A)
